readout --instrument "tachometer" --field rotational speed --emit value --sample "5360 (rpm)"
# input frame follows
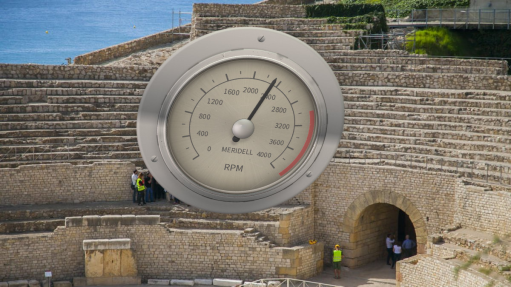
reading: 2300 (rpm)
